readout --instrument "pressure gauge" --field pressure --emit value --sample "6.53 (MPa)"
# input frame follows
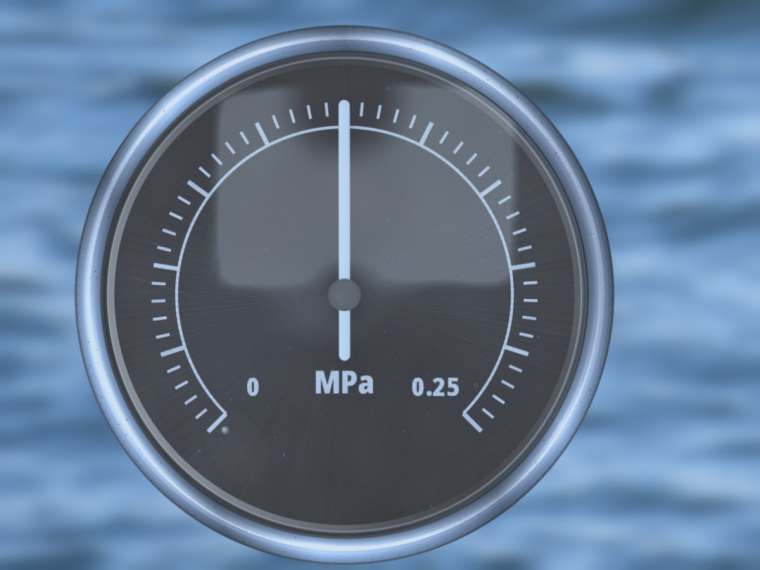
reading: 0.125 (MPa)
